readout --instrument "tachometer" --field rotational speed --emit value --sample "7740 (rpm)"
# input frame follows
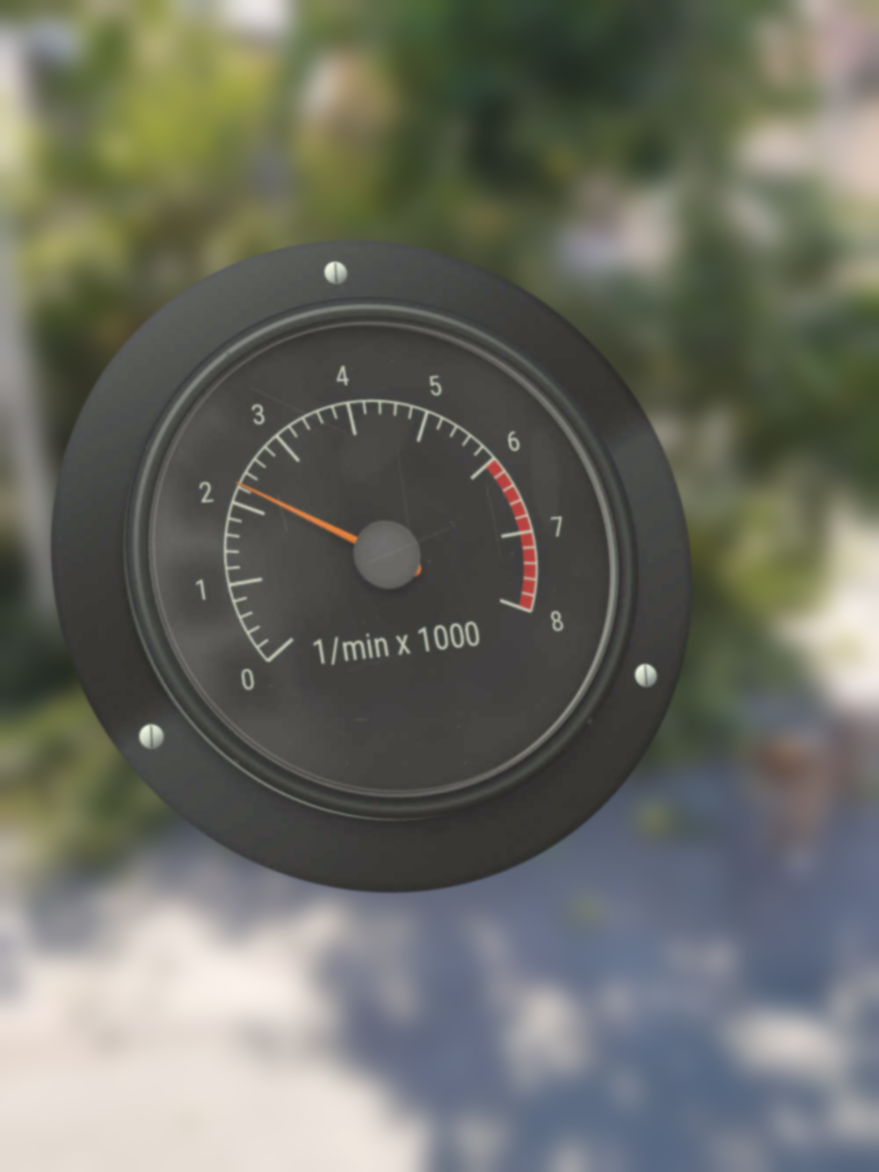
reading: 2200 (rpm)
